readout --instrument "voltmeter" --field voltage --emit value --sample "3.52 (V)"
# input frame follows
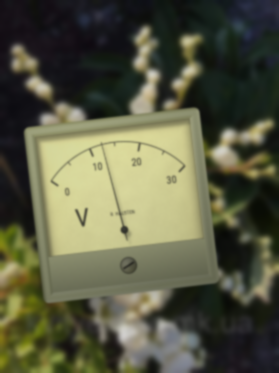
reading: 12.5 (V)
